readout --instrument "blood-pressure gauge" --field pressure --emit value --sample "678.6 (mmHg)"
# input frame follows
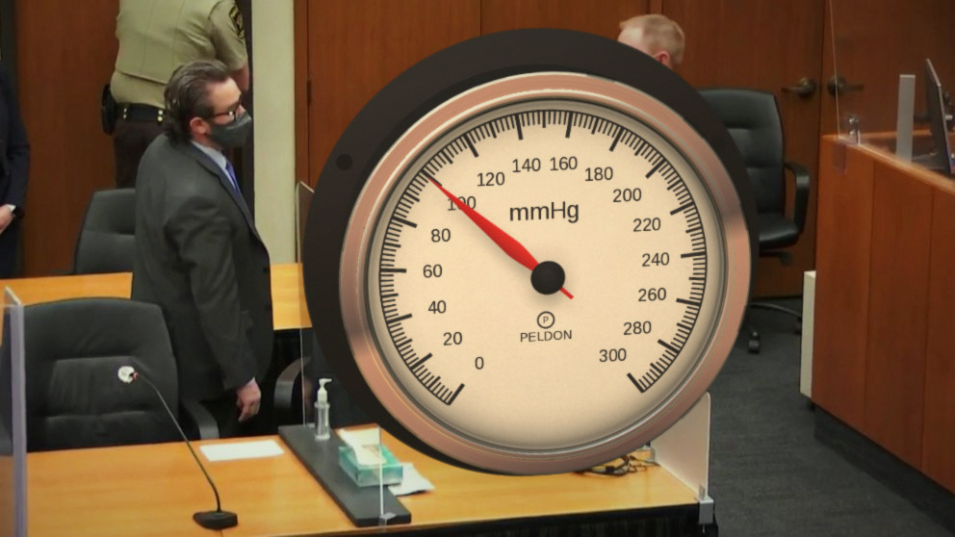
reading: 100 (mmHg)
